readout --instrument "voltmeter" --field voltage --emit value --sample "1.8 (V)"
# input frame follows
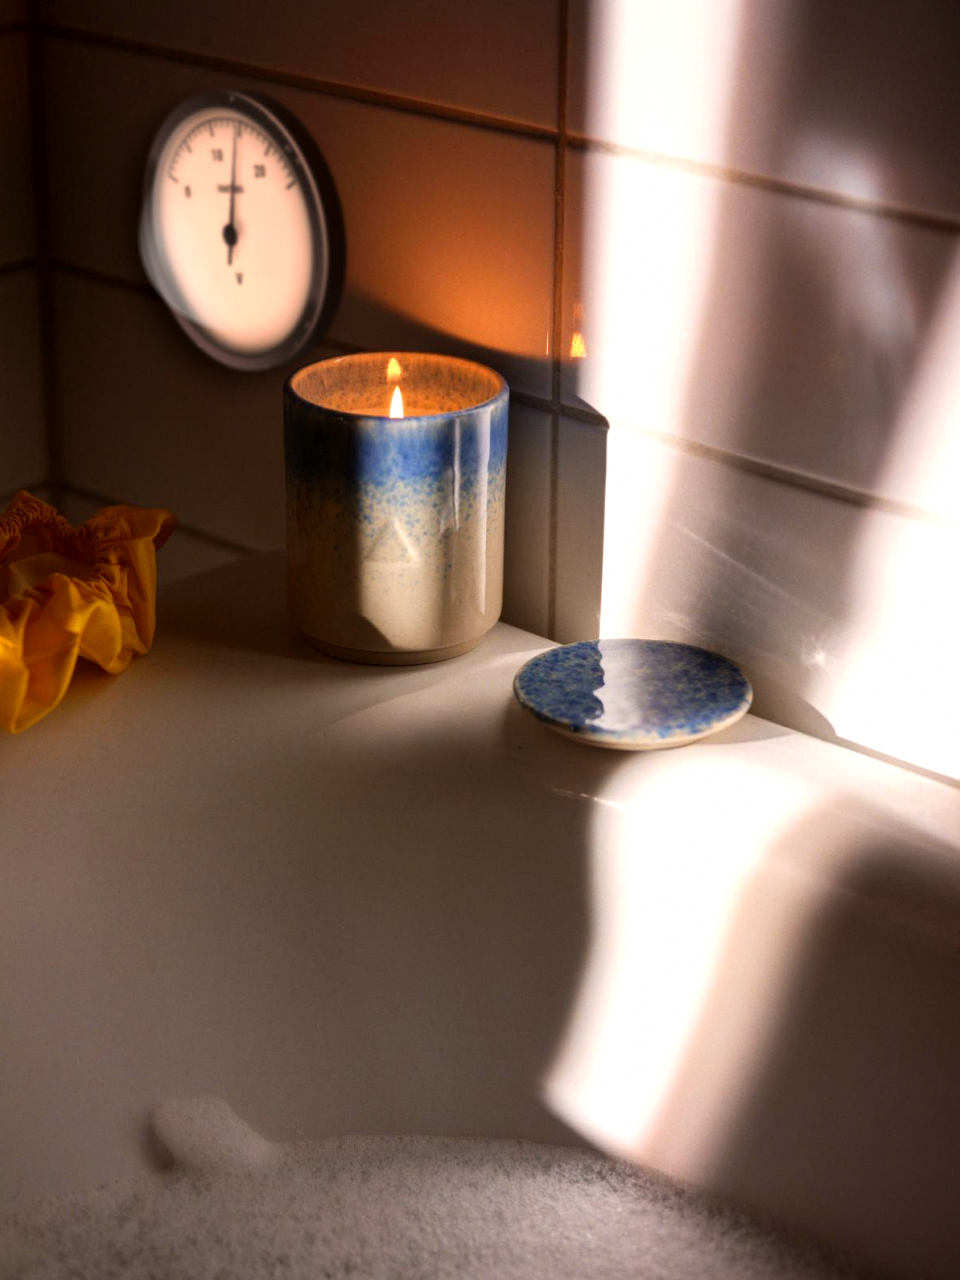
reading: 15 (V)
